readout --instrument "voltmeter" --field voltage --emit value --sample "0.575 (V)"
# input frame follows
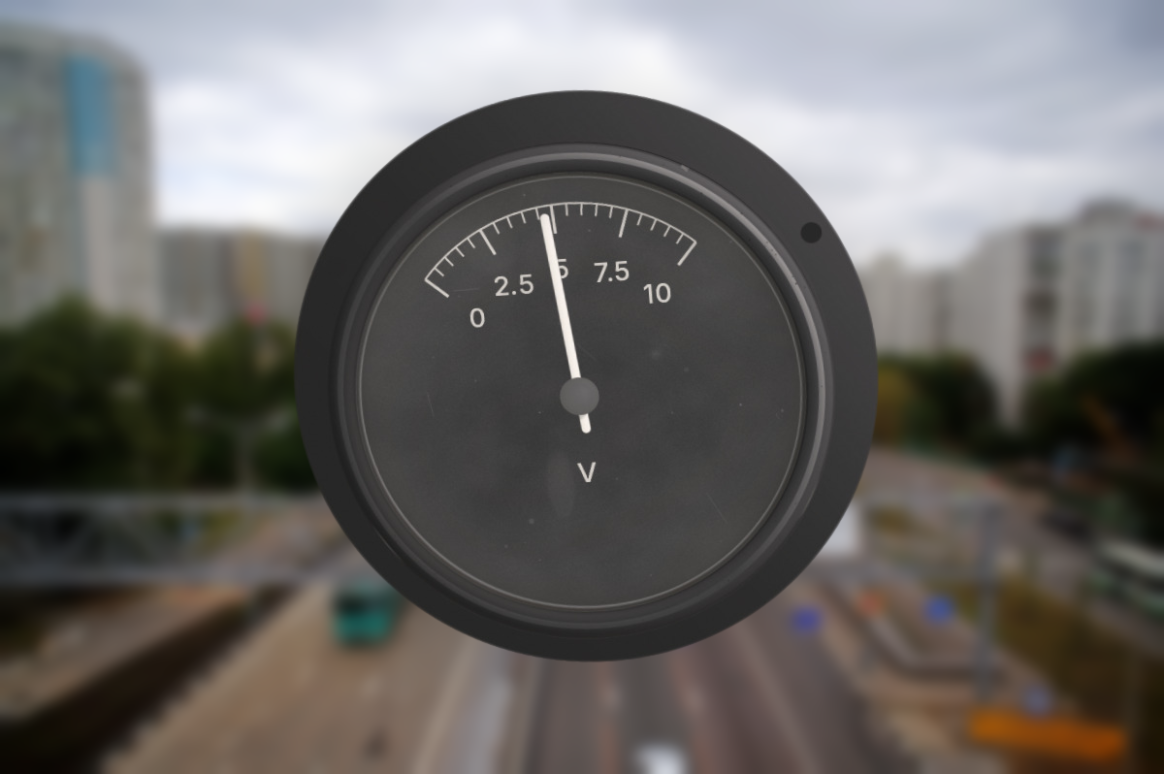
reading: 4.75 (V)
